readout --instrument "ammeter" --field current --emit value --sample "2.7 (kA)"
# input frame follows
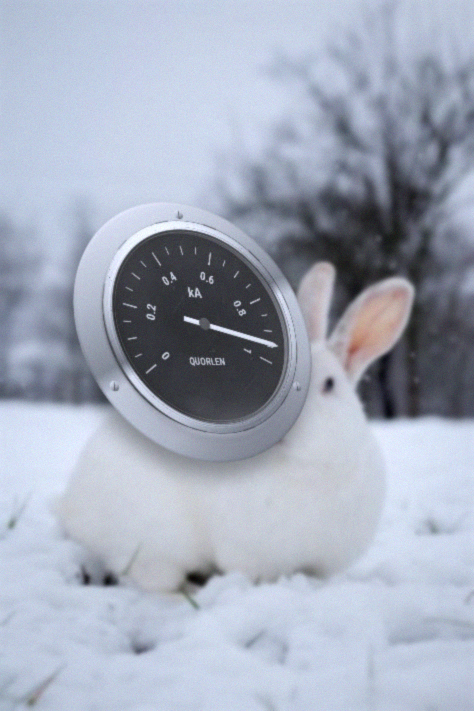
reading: 0.95 (kA)
